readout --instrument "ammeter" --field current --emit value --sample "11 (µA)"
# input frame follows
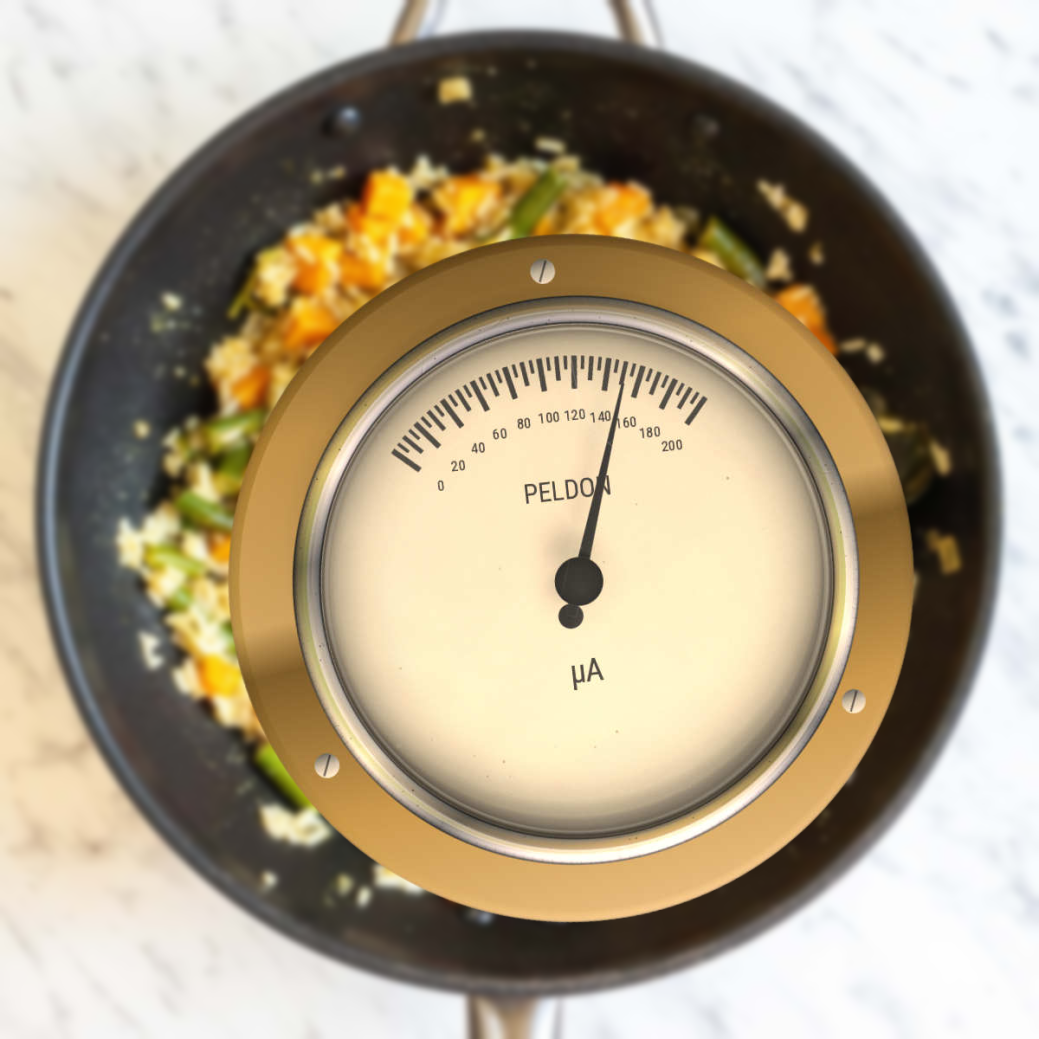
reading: 150 (µA)
